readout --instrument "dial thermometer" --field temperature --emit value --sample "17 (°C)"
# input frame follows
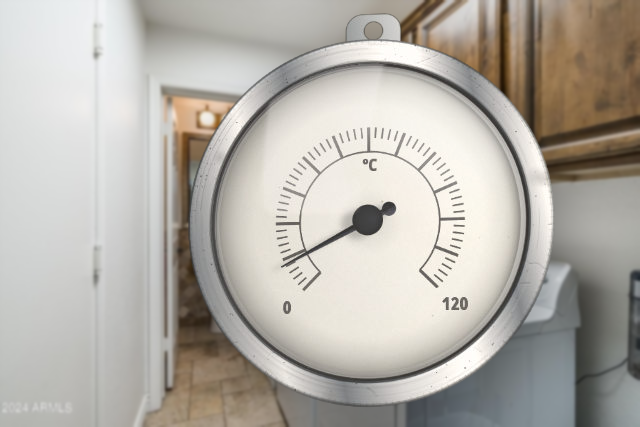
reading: 8 (°C)
